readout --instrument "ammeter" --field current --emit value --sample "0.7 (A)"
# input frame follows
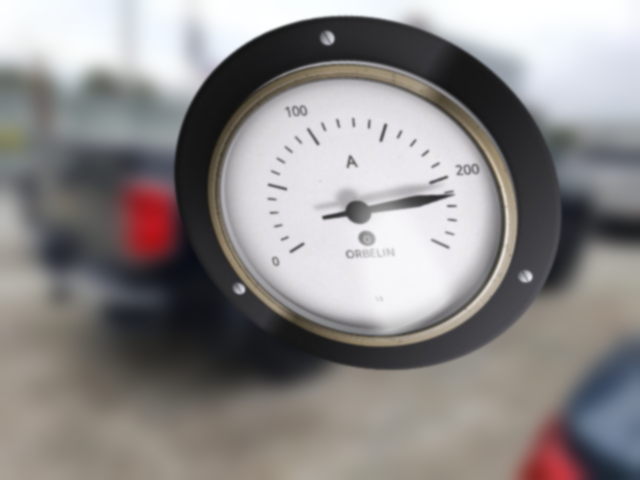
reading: 210 (A)
